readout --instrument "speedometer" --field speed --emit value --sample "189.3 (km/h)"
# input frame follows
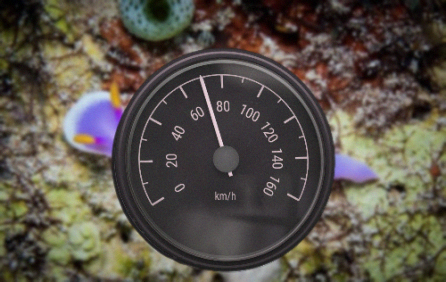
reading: 70 (km/h)
